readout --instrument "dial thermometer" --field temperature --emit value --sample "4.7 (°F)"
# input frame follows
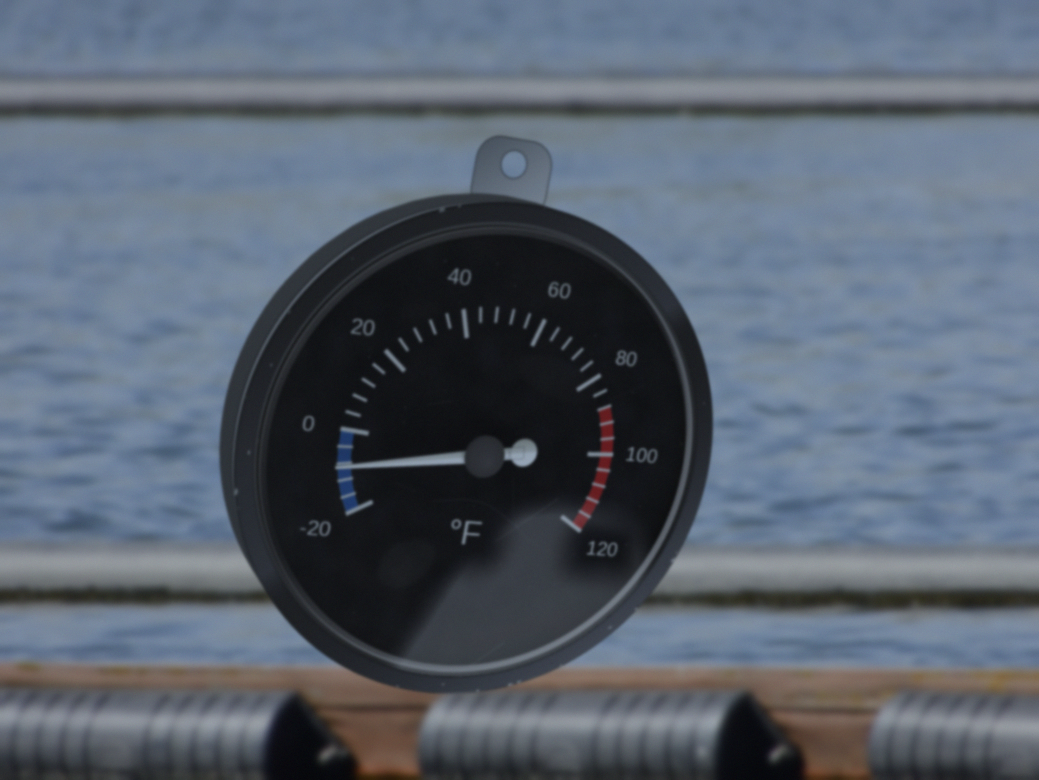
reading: -8 (°F)
